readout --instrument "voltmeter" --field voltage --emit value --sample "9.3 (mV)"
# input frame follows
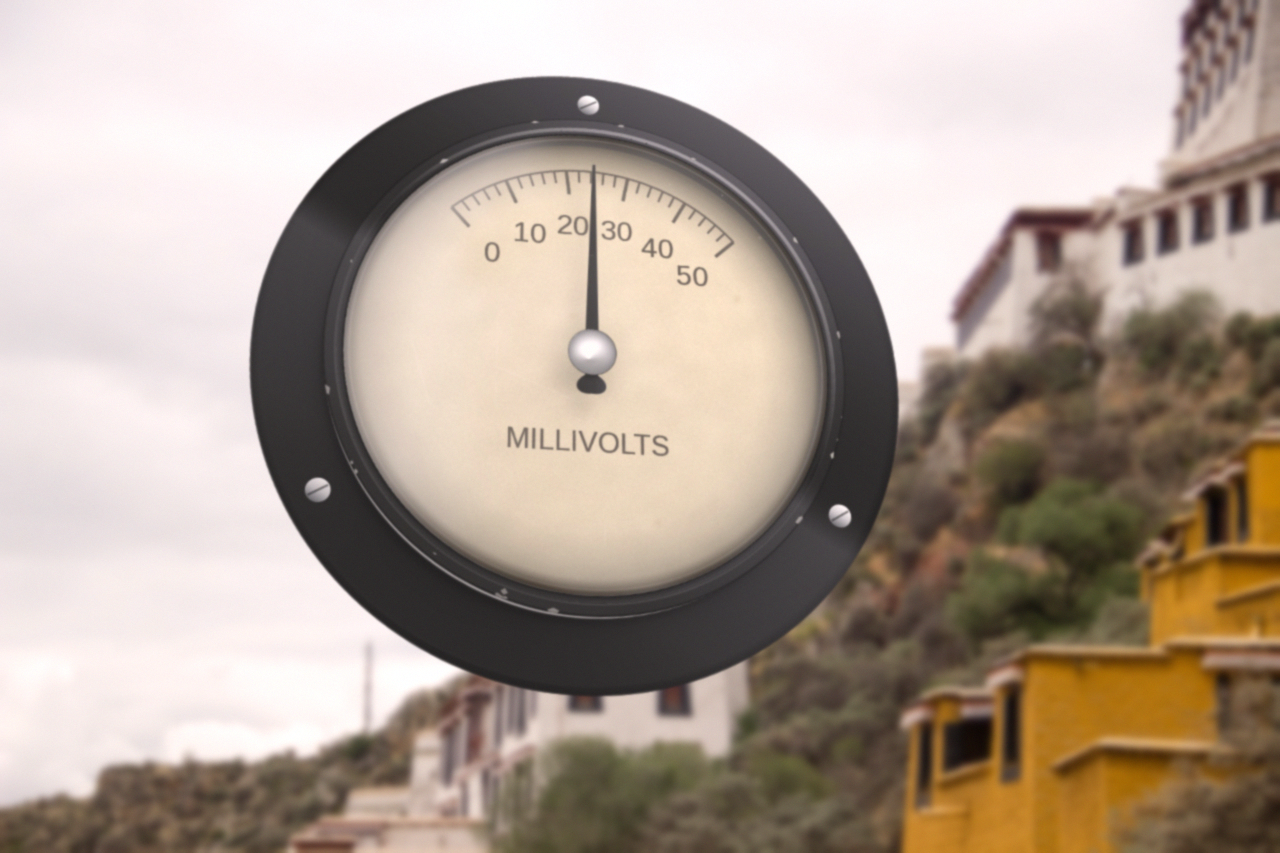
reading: 24 (mV)
